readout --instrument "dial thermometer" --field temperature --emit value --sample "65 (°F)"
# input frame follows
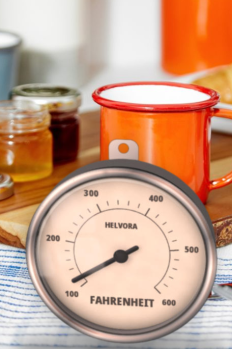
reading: 120 (°F)
